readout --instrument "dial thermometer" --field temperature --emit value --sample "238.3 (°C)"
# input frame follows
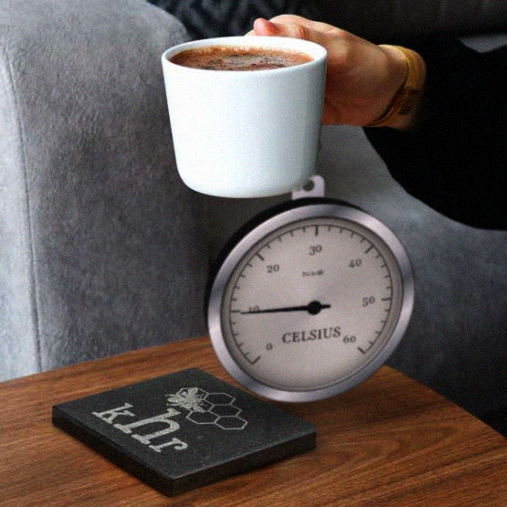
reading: 10 (°C)
